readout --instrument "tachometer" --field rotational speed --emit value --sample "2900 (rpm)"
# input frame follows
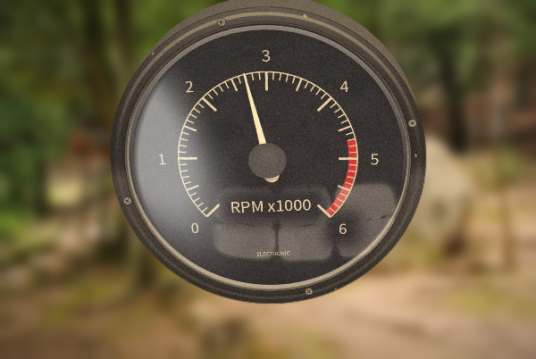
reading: 2700 (rpm)
